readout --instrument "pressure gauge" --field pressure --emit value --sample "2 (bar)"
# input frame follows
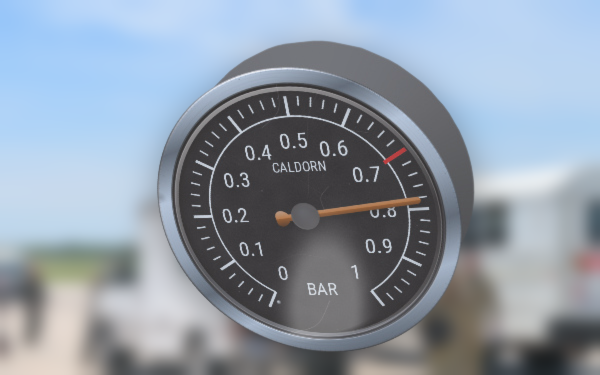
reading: 0.78 (bar)
